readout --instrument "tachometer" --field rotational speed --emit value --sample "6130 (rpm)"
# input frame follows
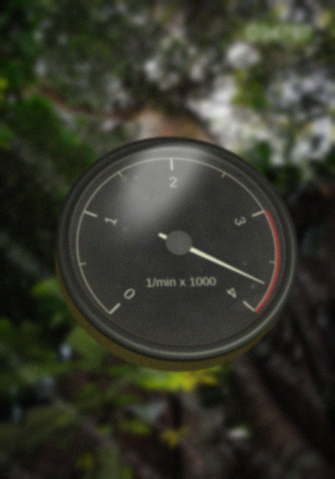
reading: 3750 (rpm)
